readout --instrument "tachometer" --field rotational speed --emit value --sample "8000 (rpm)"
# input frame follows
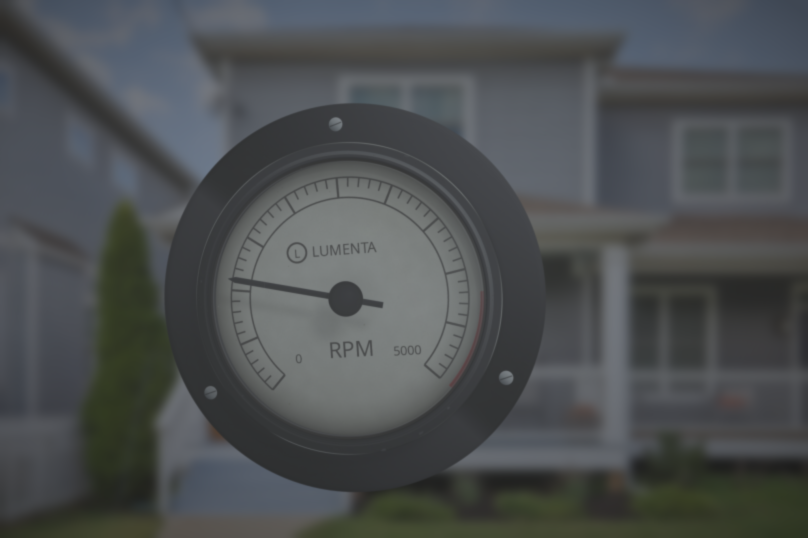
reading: 1100 (rpm)
